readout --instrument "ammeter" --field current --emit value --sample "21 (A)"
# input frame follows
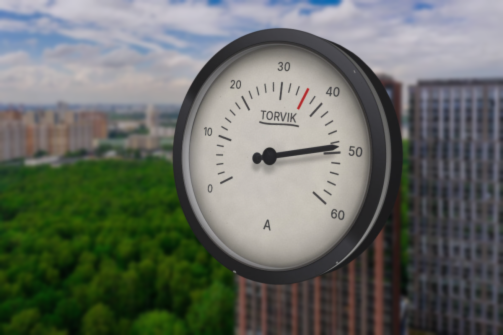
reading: 49 (A)
